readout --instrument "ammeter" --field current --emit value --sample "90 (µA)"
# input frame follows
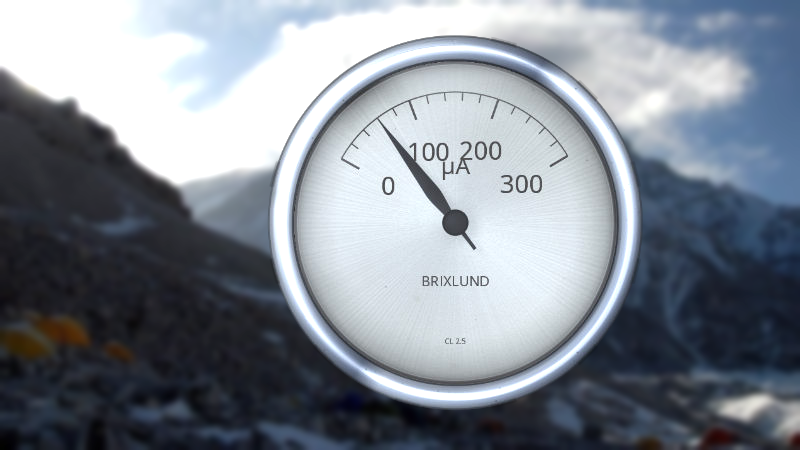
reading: 60 (µA)
